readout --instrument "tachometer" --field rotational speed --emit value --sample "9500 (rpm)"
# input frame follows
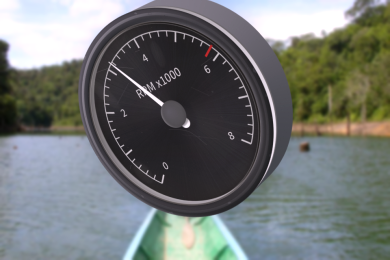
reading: 3200 (rpm)
